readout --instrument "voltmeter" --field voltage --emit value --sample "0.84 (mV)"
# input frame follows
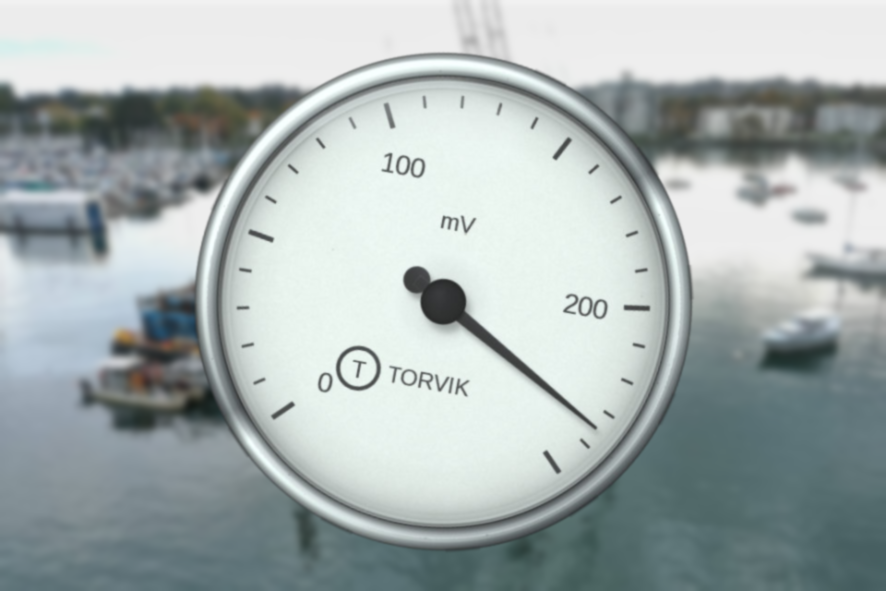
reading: 235 (mV)
